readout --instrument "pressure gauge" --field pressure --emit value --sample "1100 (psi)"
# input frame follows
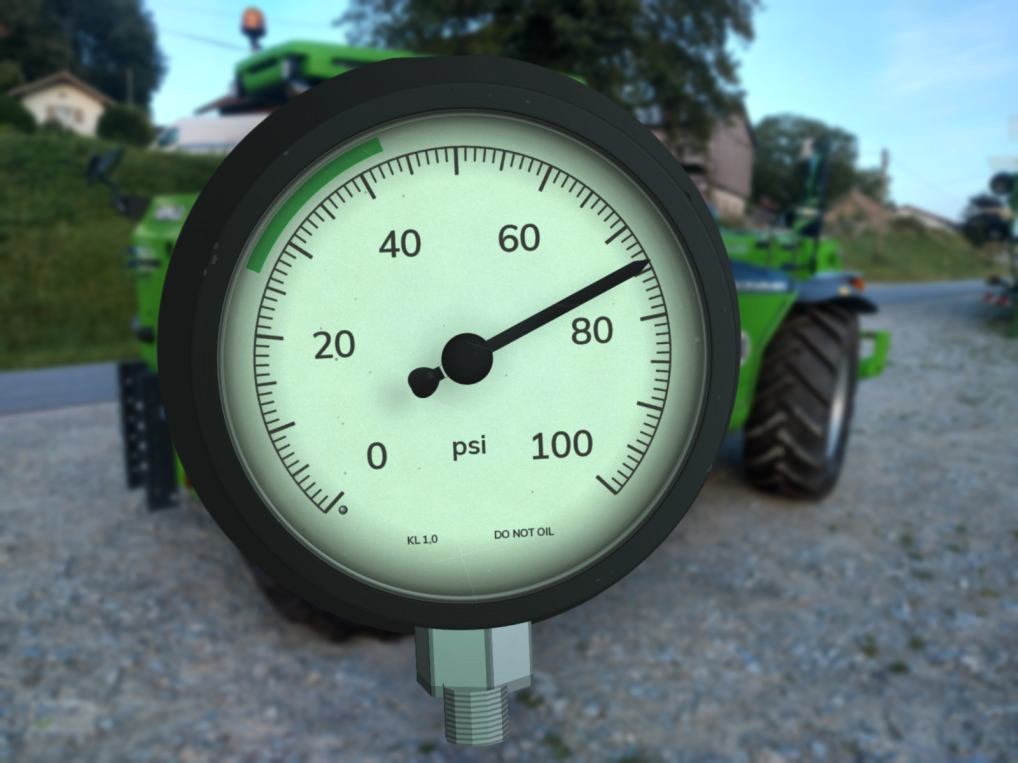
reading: 74 (psi)
